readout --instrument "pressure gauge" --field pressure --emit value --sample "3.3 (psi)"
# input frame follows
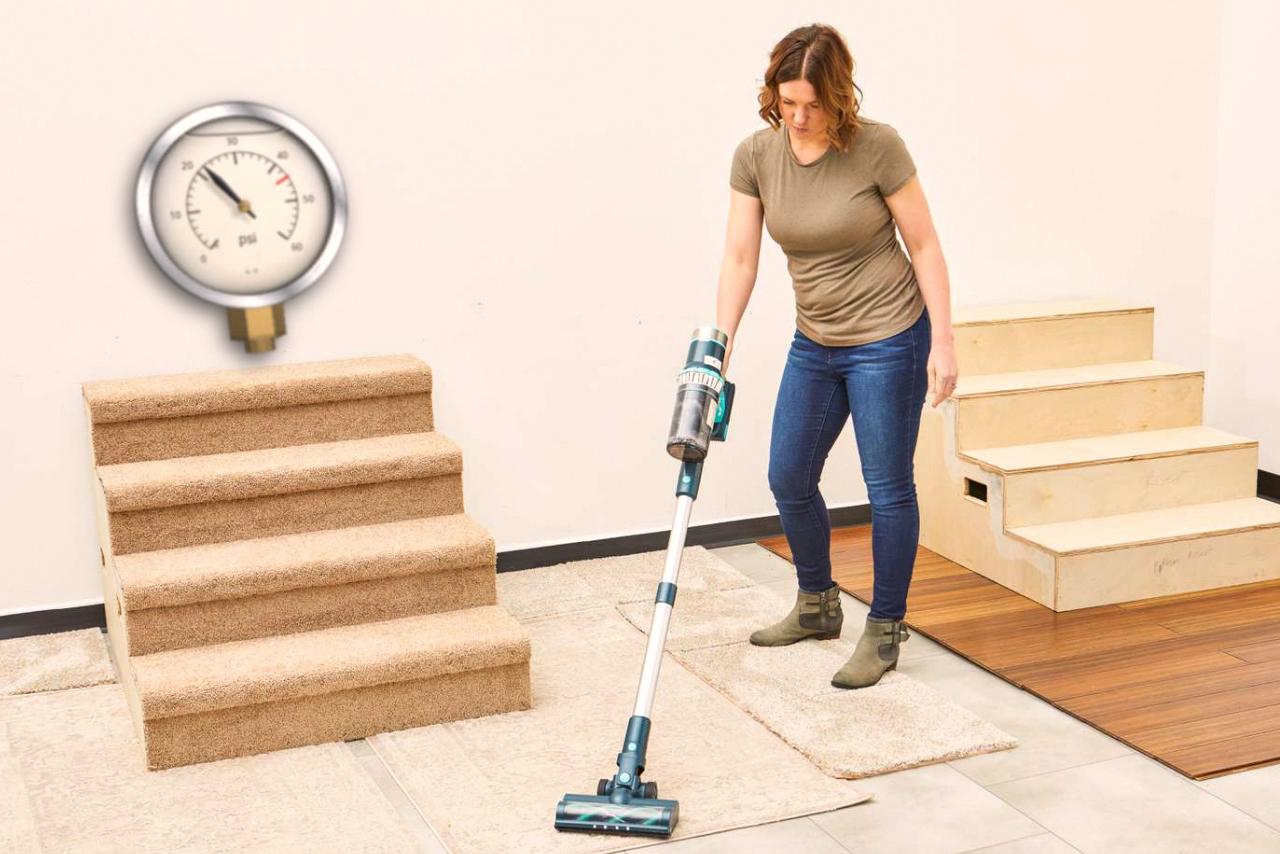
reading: 22 (psi)
